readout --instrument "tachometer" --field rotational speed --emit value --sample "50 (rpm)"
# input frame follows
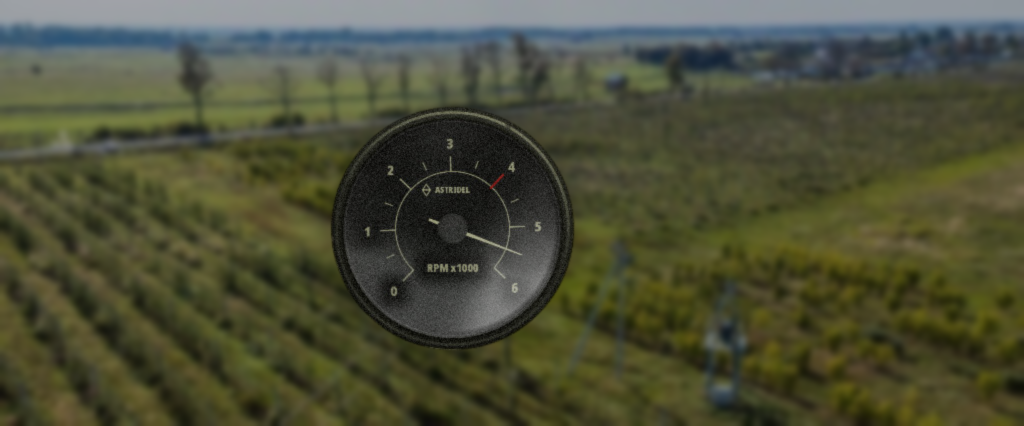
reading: 5500 (rpm)
